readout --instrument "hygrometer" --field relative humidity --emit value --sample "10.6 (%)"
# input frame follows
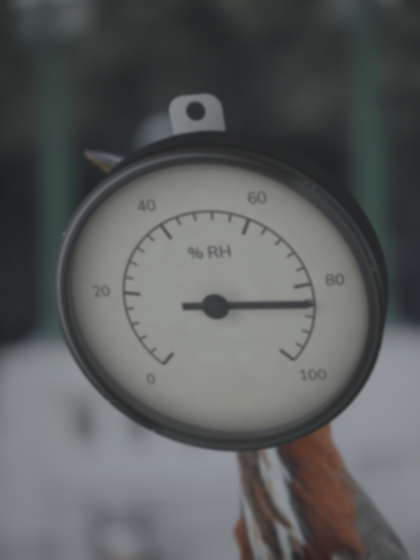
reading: 84 (%)
